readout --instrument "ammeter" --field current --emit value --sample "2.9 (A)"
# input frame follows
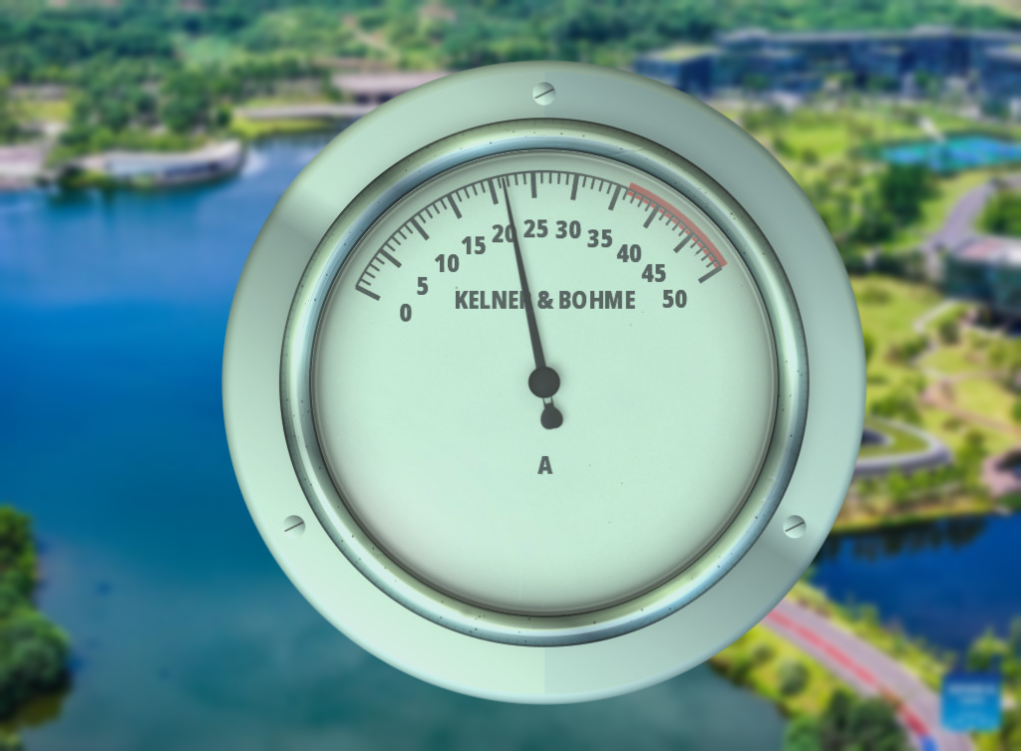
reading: 21.5 (A)
